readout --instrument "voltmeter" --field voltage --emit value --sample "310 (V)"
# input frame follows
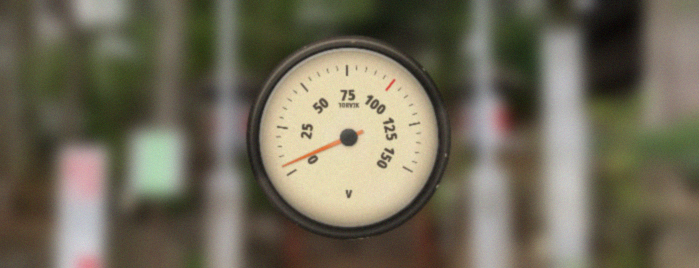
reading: 5 (V)
